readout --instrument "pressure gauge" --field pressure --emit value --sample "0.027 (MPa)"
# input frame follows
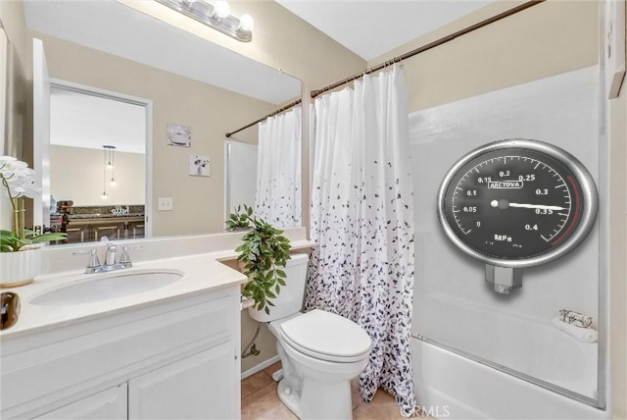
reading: 0.34 (MPa)
